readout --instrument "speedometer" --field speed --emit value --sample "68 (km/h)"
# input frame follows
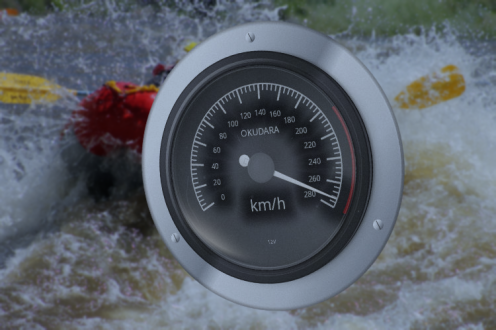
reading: 272 (km/h)
